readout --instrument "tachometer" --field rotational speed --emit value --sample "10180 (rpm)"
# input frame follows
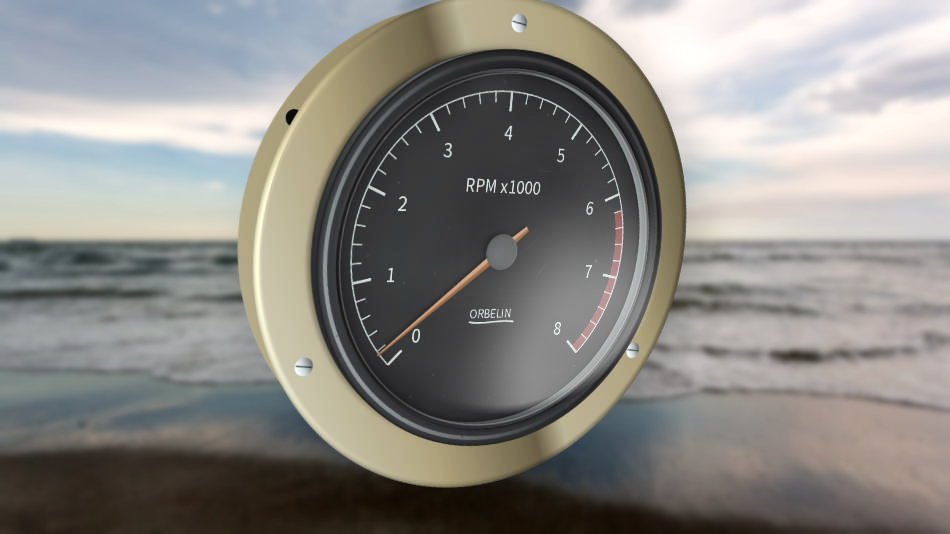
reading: 200 (rpm)
